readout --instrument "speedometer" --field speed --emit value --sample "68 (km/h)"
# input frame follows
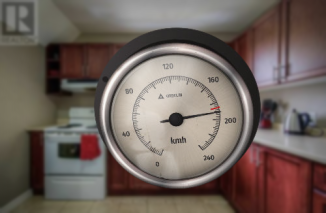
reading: 190 (km/h)
